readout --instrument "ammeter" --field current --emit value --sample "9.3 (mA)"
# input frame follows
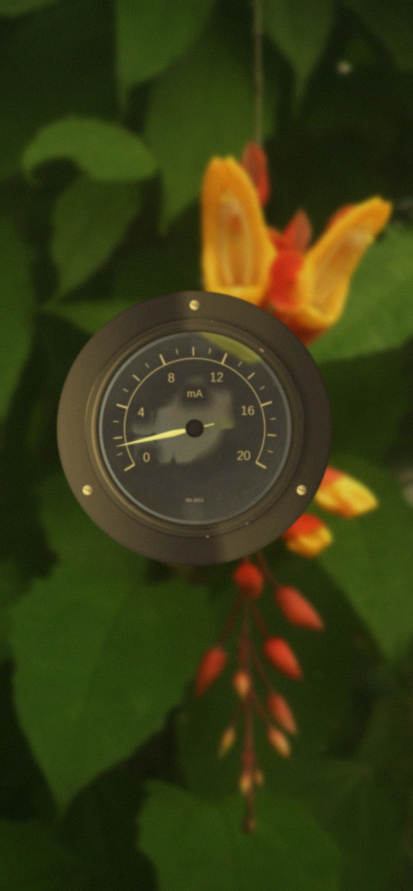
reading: 1.5 (mA)
